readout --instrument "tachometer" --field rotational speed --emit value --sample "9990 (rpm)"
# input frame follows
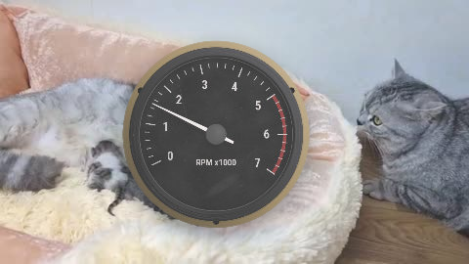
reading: 1500 (rpm)
